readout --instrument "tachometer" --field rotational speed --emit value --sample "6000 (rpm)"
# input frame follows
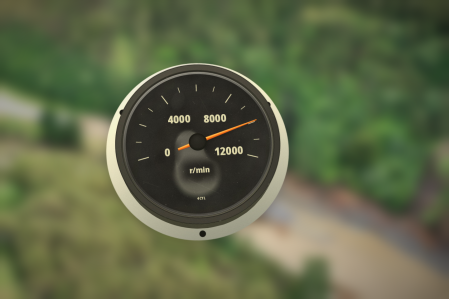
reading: 10000 (rpm)
